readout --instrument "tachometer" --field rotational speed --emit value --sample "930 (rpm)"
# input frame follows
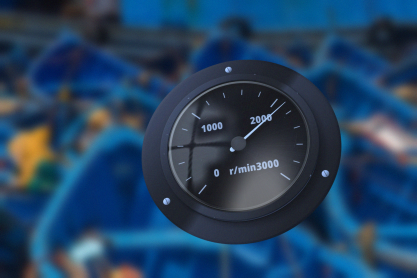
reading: 2100 (rpm)
